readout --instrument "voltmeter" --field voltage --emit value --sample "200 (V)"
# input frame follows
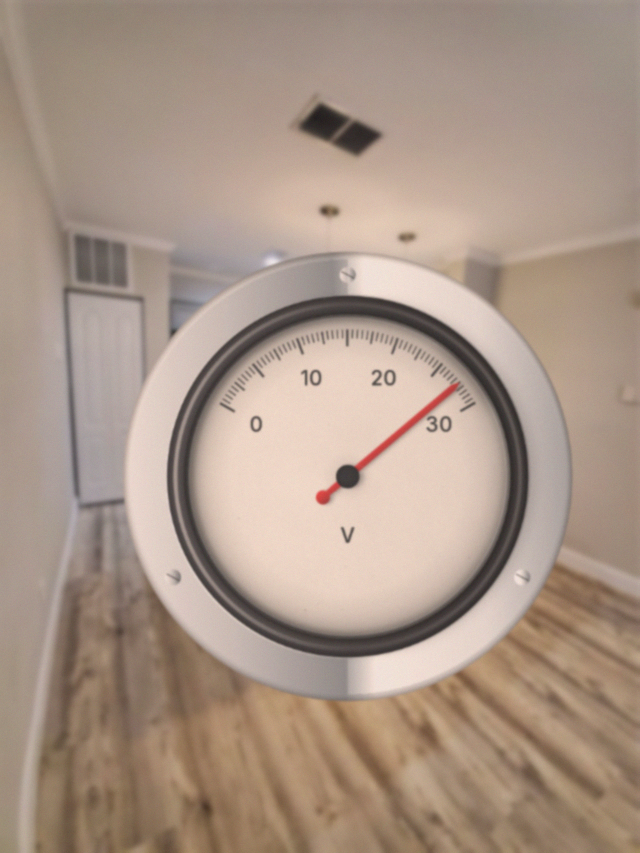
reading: 27.5 (V)
